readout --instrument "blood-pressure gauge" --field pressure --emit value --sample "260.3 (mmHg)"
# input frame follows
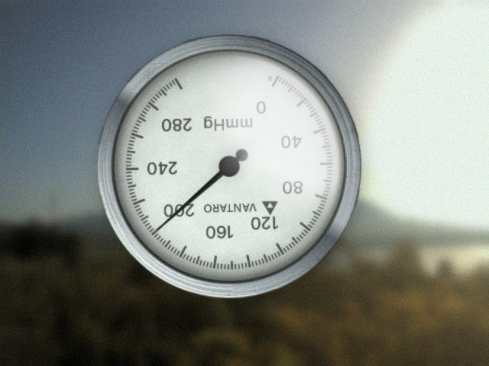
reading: 200 (mmHg)
